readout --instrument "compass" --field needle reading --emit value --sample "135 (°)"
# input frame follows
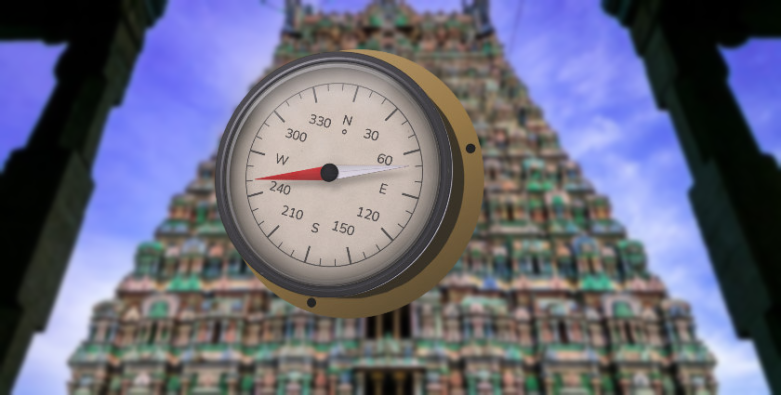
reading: 250 (°)
